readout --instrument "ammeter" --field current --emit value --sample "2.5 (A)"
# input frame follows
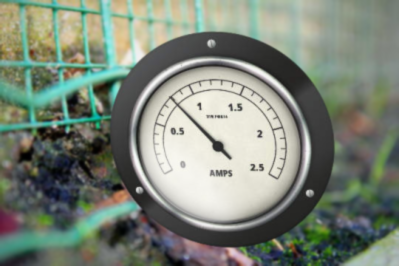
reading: 0.8 (A)
